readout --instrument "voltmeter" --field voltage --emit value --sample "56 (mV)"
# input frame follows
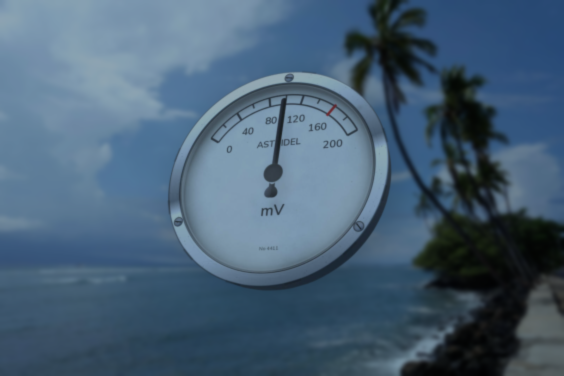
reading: 100 (mV)
